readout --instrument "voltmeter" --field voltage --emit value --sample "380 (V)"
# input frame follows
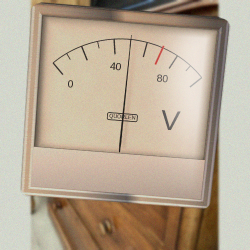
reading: 50 (V)
